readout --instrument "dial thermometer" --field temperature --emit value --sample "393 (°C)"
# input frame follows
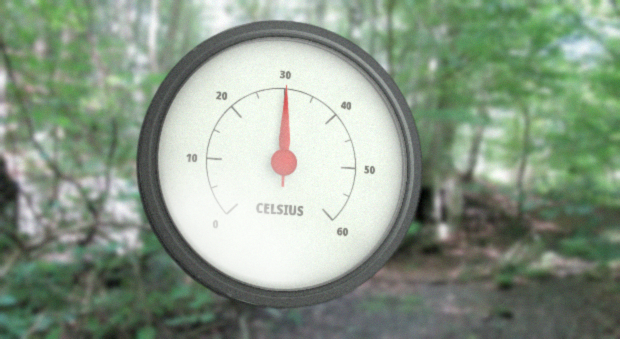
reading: 30 (°C)
